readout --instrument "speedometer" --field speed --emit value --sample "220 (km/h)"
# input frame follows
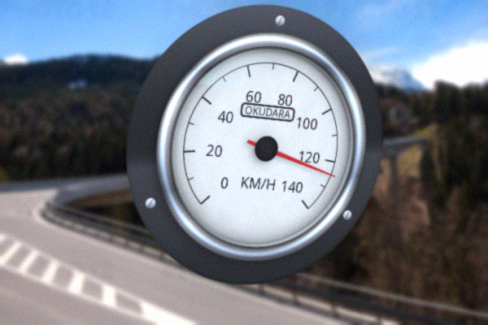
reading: 125 (km/h)
